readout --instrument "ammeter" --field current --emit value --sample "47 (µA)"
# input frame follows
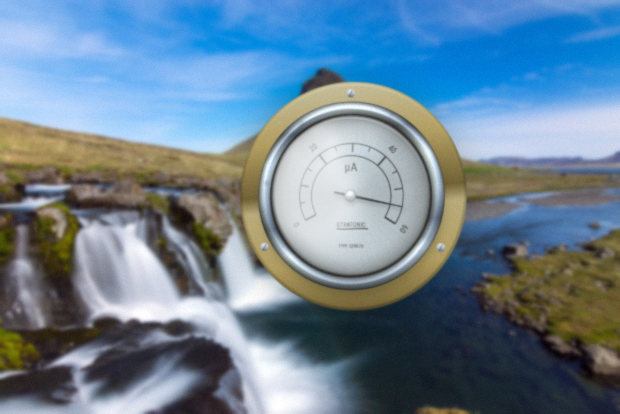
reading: 55 (µA)
